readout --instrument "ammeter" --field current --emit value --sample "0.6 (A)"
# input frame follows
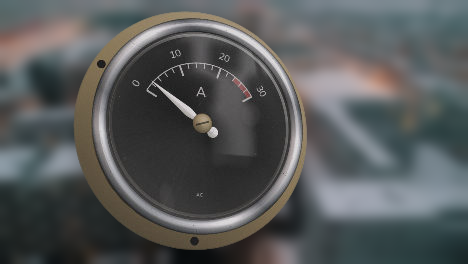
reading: 2 (A)
